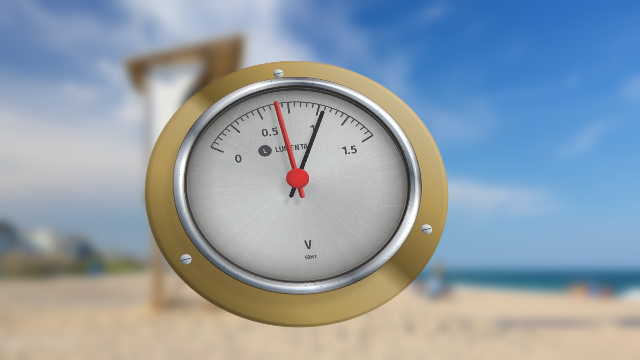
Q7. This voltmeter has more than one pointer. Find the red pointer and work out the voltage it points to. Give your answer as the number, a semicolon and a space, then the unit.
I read 0.65; V
